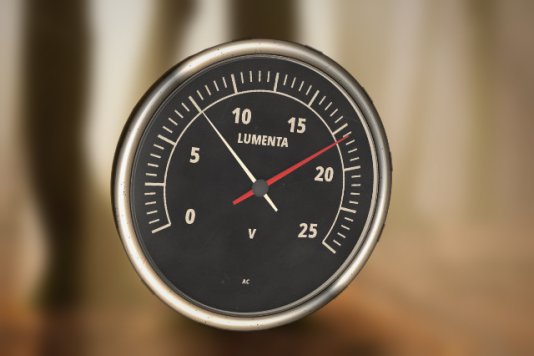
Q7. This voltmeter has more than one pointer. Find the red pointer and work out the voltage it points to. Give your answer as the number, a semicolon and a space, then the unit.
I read 18; V
